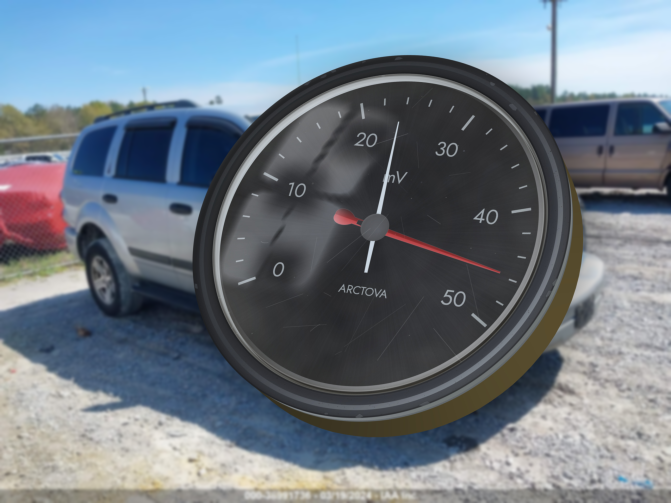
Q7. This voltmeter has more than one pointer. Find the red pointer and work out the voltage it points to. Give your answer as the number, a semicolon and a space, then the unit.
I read 46; mV
